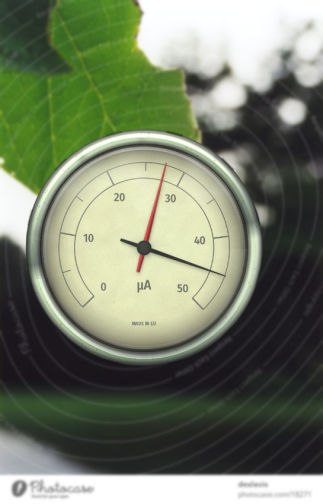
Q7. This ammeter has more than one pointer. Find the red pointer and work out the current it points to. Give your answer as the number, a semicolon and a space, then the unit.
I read 27.5; µA
